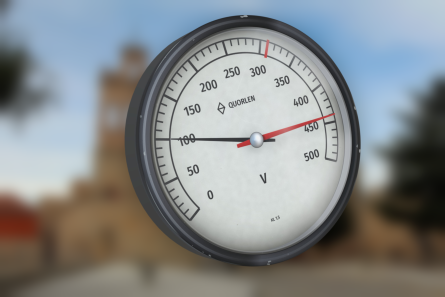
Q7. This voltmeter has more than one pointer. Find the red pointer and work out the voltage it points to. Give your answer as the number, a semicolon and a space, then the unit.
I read 440; V
